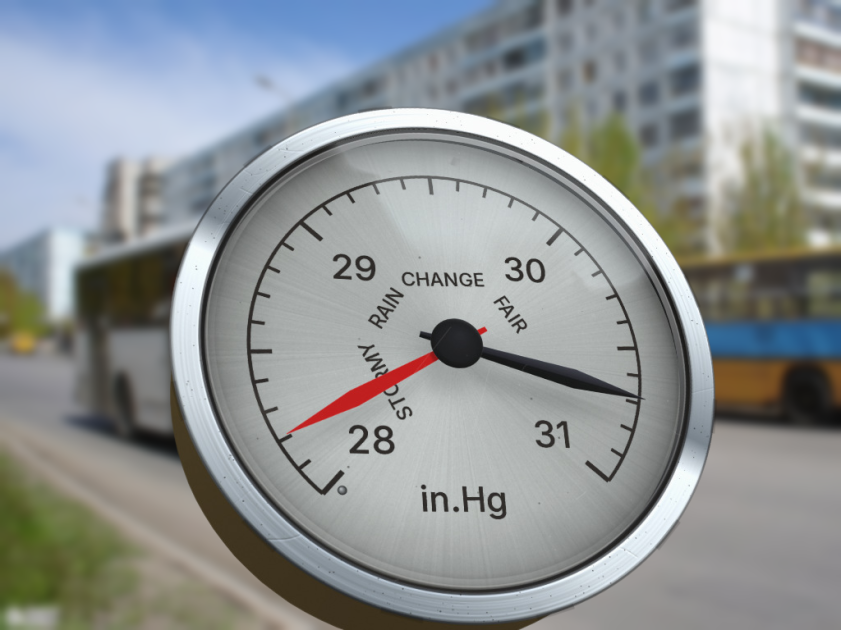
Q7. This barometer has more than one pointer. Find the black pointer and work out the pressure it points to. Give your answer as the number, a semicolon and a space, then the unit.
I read 30.7; inHg
